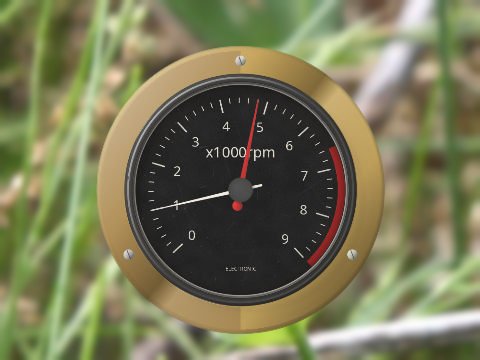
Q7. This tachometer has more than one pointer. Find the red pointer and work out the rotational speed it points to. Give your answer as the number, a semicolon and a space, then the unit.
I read 4800; rpm
